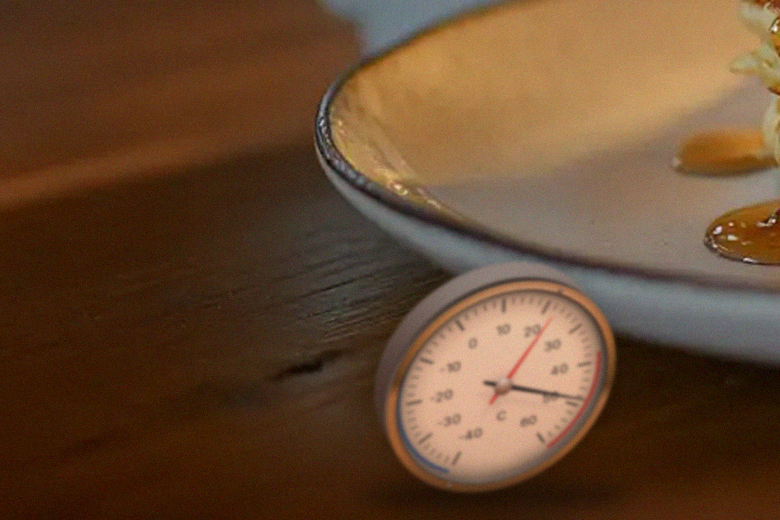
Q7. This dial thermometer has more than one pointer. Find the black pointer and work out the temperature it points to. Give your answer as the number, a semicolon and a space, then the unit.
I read 48; °C
